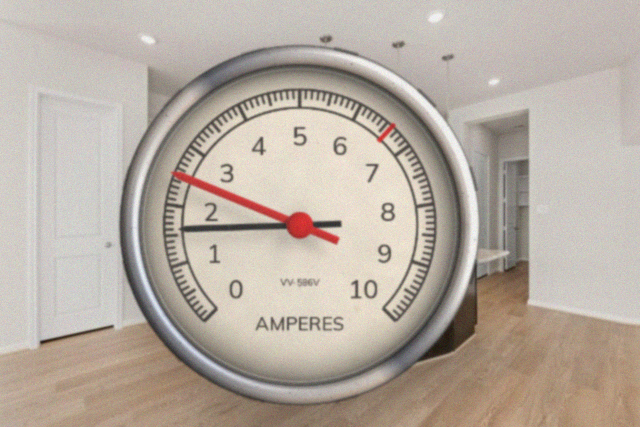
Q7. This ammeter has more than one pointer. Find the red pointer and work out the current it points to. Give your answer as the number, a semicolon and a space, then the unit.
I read 2.5; A
